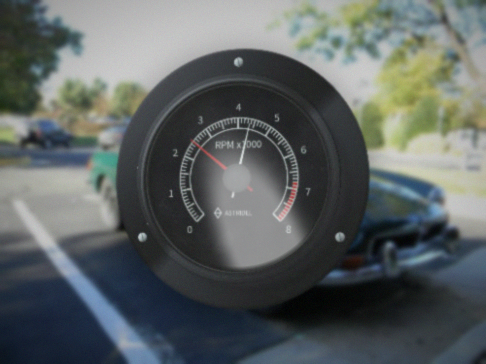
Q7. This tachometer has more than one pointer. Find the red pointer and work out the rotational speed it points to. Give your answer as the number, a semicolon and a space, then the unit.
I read 2500; rpm
